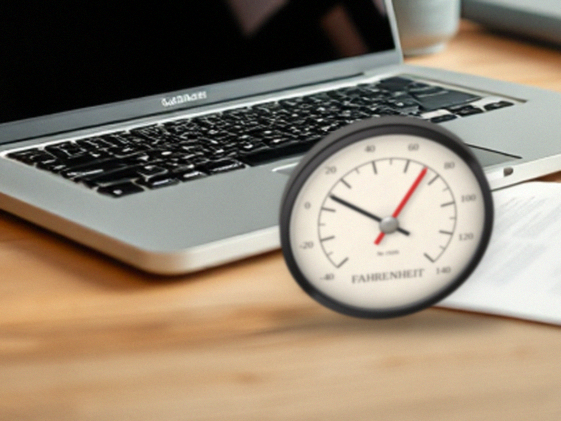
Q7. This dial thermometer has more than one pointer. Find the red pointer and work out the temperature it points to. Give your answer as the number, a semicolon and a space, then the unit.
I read 70; °F
